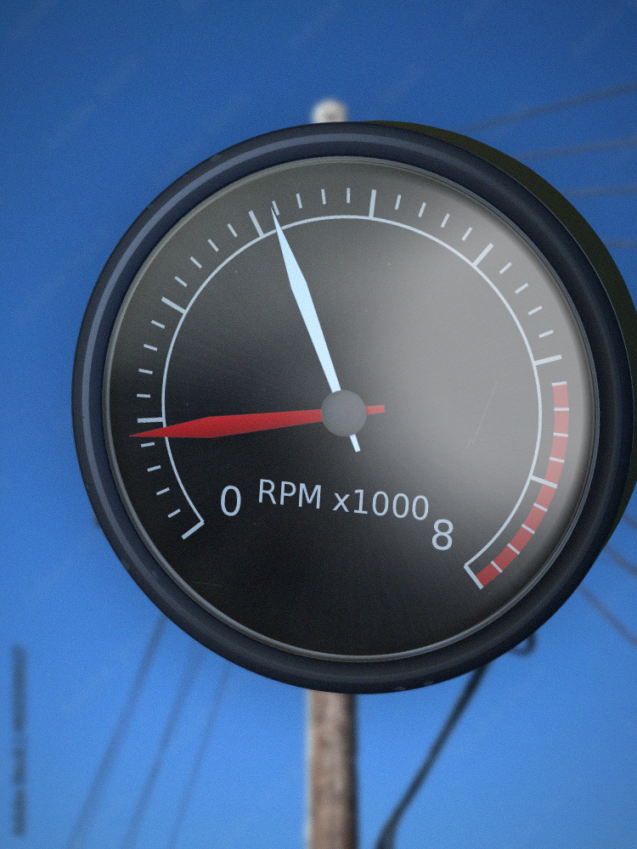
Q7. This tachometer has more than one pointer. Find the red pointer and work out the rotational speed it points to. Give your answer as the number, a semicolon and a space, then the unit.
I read 900; rpm
